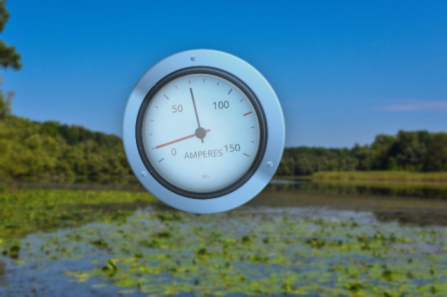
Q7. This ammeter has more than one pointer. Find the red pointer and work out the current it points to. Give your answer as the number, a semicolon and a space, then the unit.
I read 10; A
